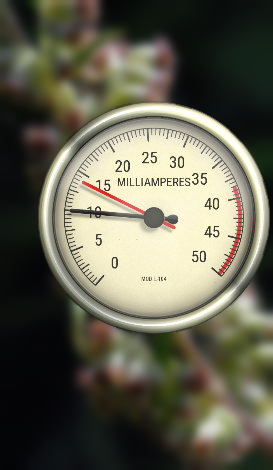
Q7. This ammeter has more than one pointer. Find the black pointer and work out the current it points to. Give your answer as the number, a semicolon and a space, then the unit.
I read 10; mA
